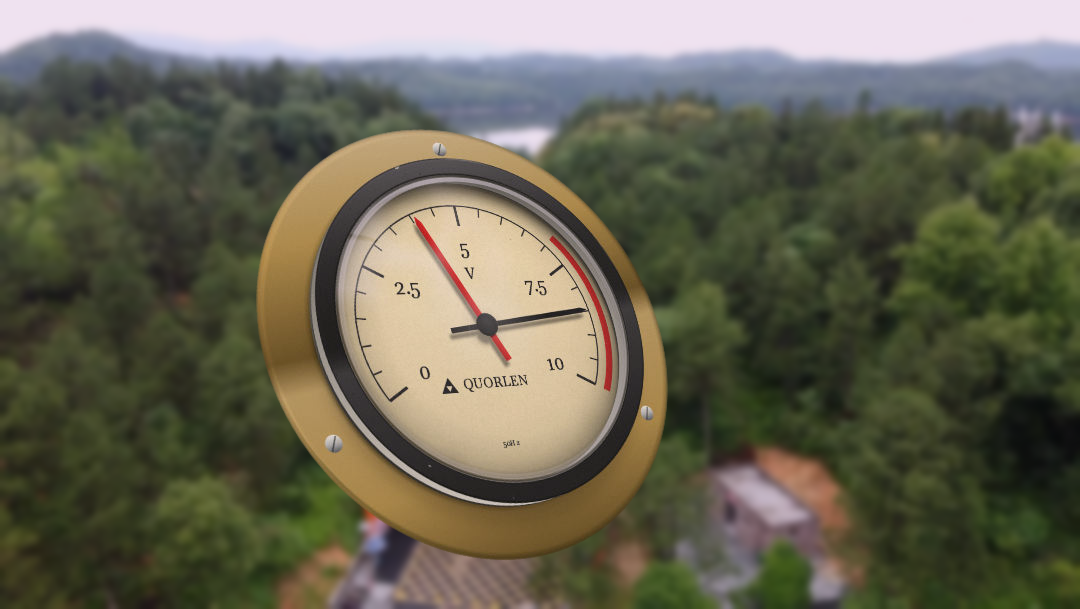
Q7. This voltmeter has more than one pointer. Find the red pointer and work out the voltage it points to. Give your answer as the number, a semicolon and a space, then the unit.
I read 4; V
